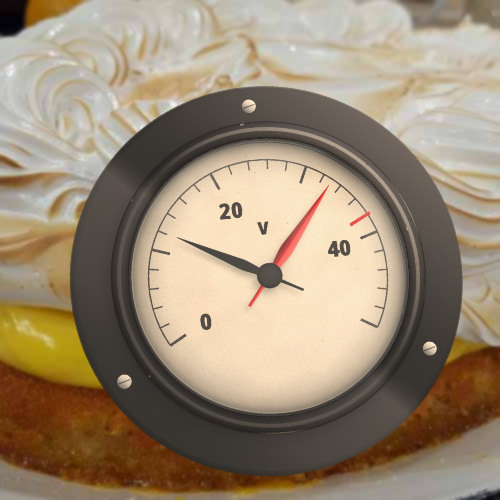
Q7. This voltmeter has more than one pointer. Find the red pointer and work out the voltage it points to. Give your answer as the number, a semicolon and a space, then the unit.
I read 33; V
